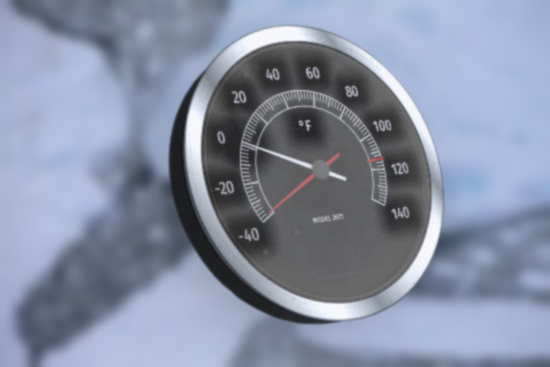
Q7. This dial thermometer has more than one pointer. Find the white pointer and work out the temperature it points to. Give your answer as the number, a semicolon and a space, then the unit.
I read 0; °F
